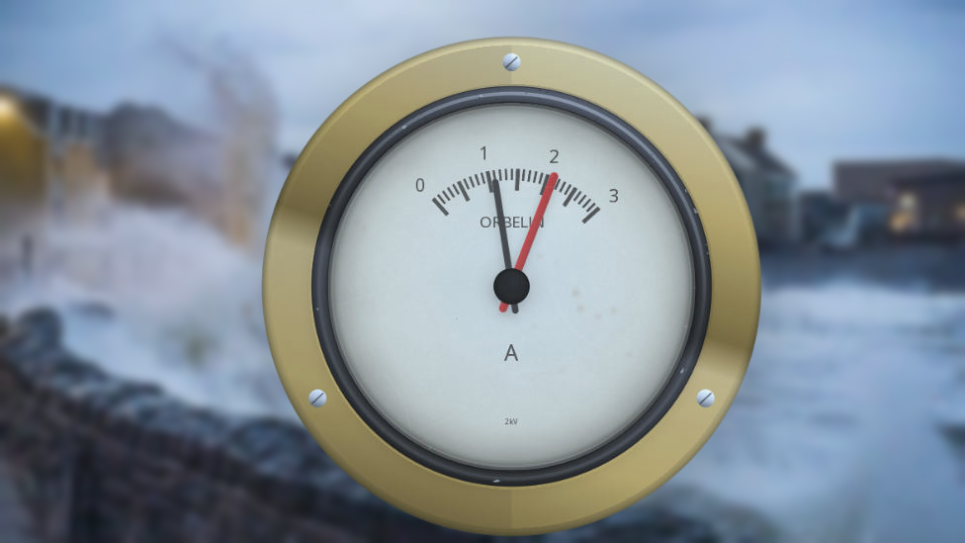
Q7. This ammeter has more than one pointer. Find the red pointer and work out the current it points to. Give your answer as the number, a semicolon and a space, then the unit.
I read 2.1; A
